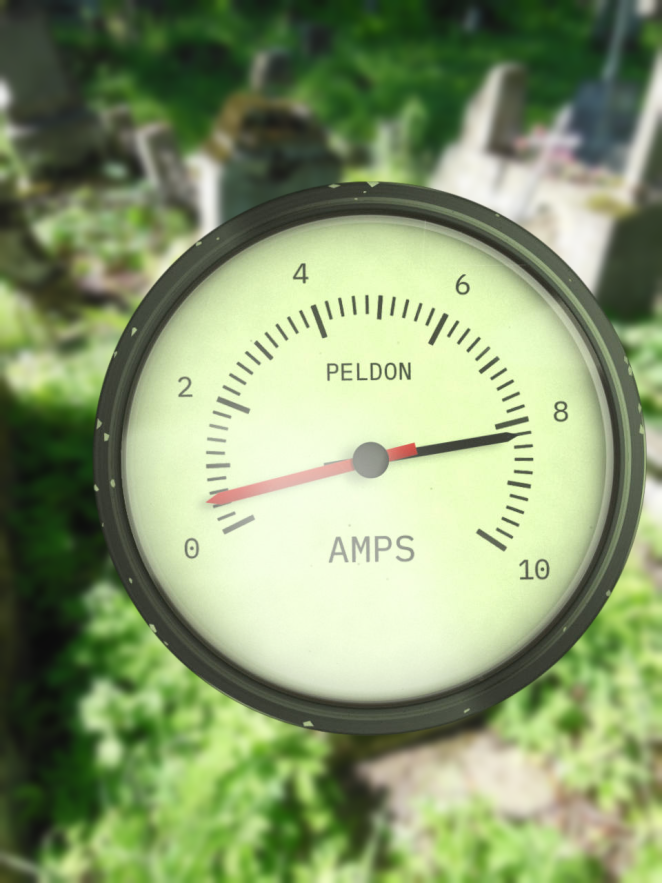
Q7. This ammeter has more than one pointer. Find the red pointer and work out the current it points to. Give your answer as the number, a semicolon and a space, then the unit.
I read 0.5; A
